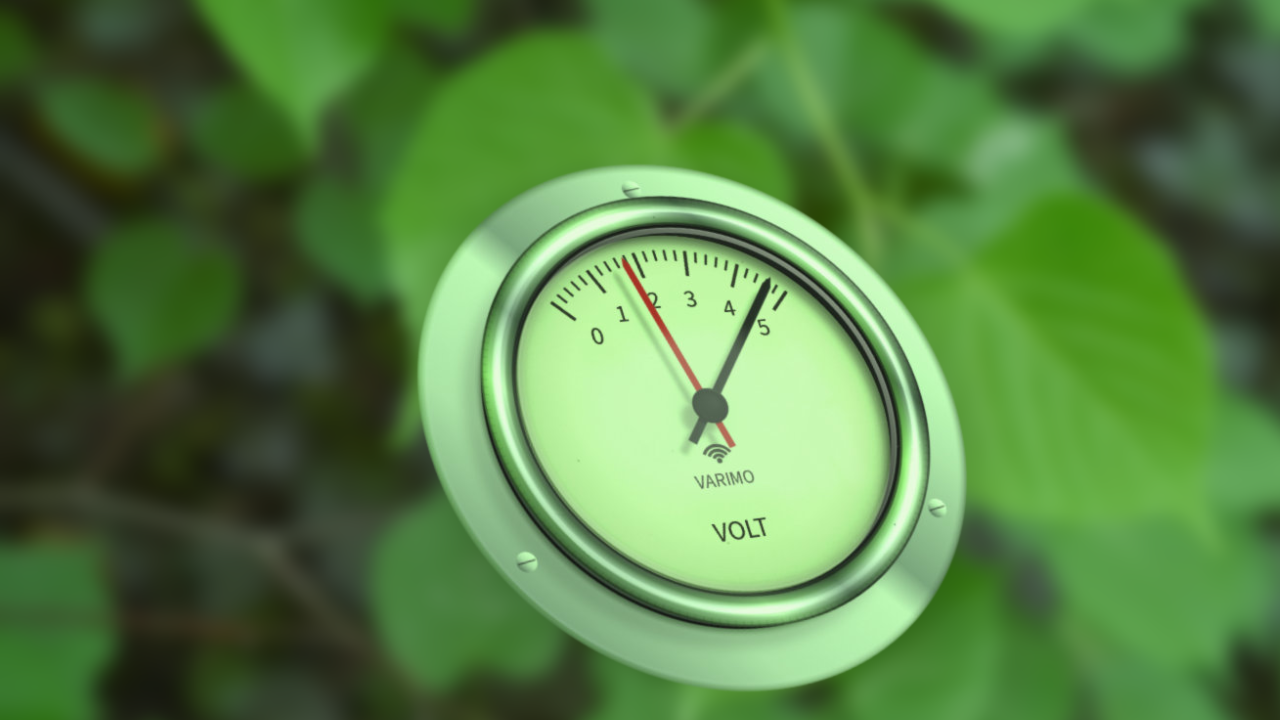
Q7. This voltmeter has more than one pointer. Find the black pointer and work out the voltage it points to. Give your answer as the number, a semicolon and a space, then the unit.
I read 4.6; V
